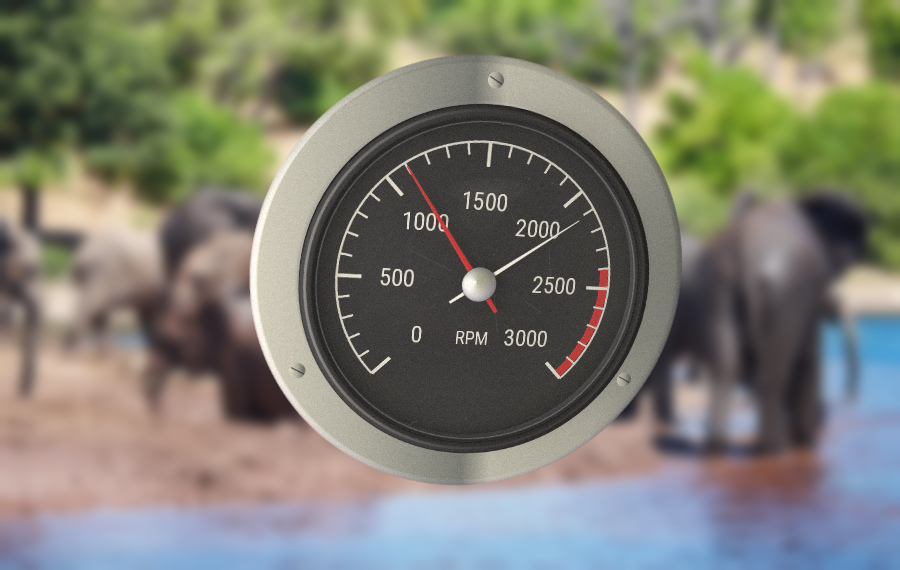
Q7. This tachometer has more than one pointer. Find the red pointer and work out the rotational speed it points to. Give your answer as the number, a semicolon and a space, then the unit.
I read 1100; rpm
